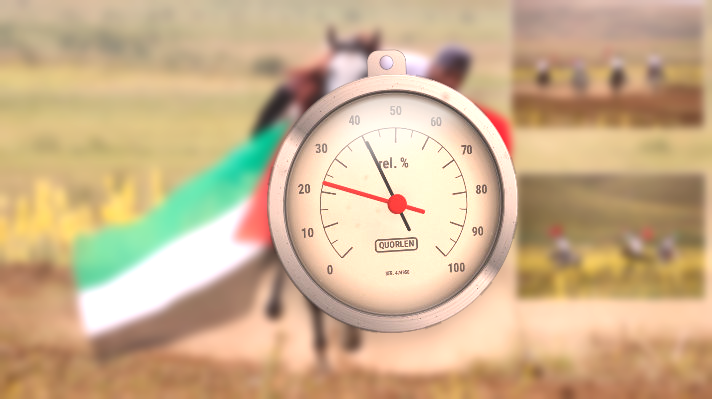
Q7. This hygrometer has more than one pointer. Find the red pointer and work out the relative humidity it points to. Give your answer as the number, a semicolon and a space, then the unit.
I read 22.5; %
